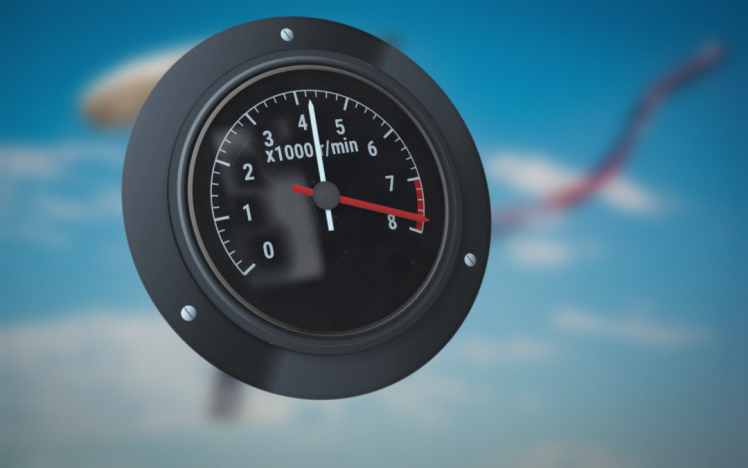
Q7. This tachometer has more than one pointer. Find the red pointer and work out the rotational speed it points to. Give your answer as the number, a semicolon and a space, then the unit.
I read 7800; rpm
